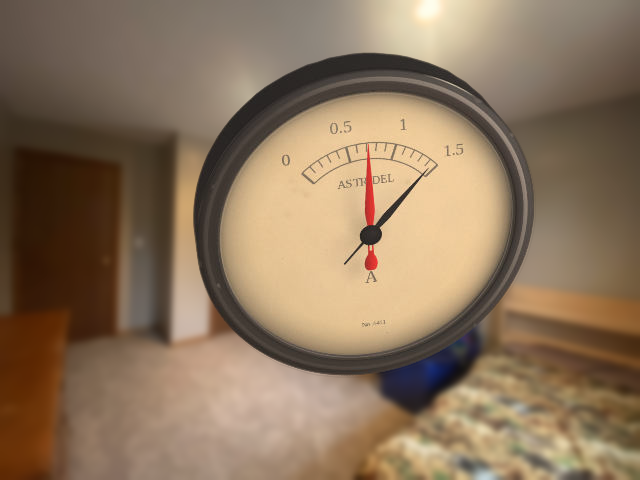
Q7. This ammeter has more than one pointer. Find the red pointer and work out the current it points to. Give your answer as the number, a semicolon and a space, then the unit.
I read 0.7; A
